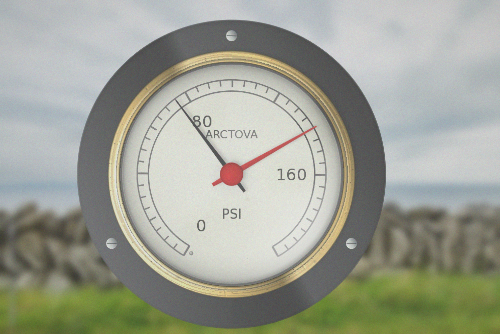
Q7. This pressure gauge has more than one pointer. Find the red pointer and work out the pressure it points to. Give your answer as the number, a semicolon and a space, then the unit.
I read 140; psi
